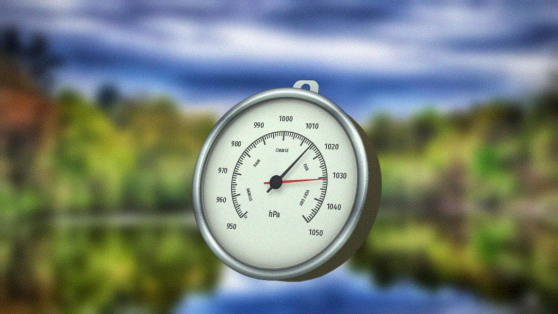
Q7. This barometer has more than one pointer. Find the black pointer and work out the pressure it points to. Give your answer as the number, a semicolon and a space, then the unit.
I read 1015; hPa
